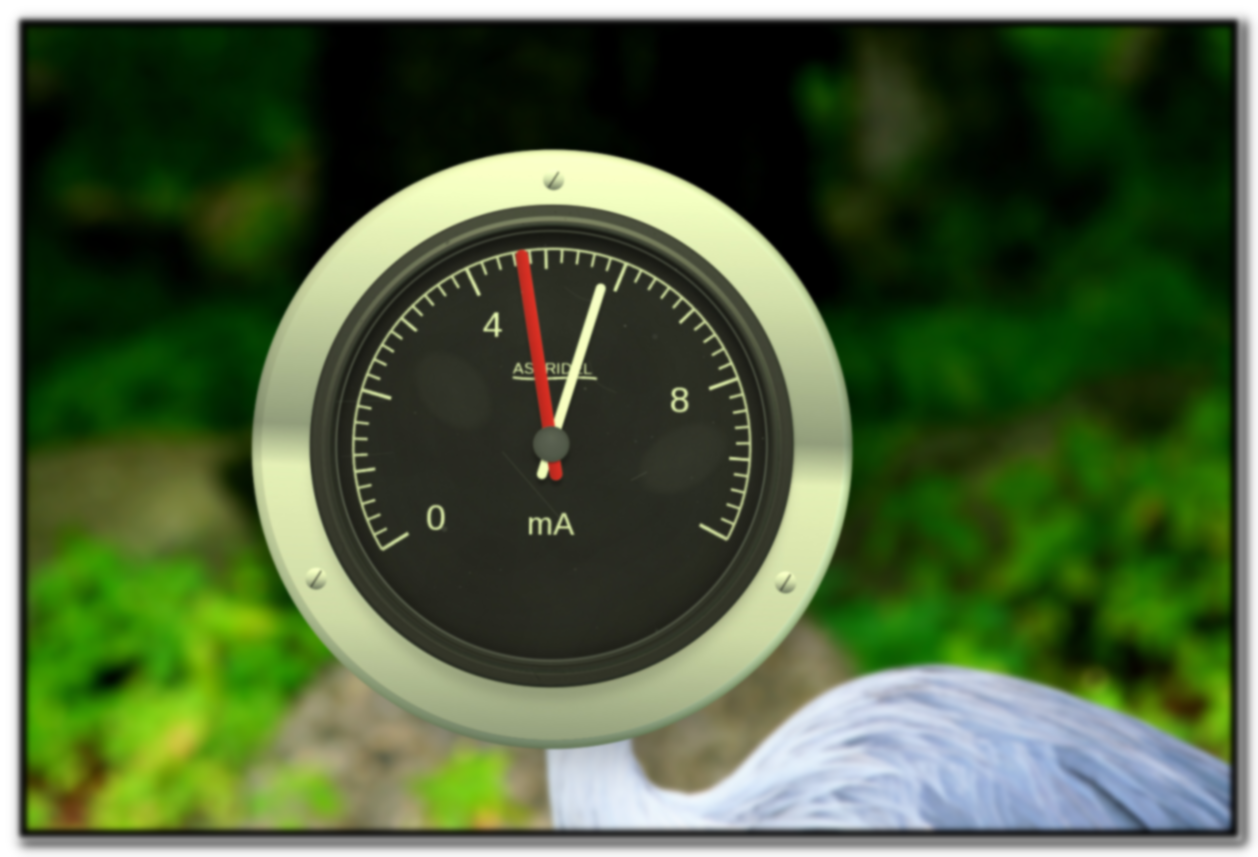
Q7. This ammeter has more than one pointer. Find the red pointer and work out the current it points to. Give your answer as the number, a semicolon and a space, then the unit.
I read 4.7; mA
